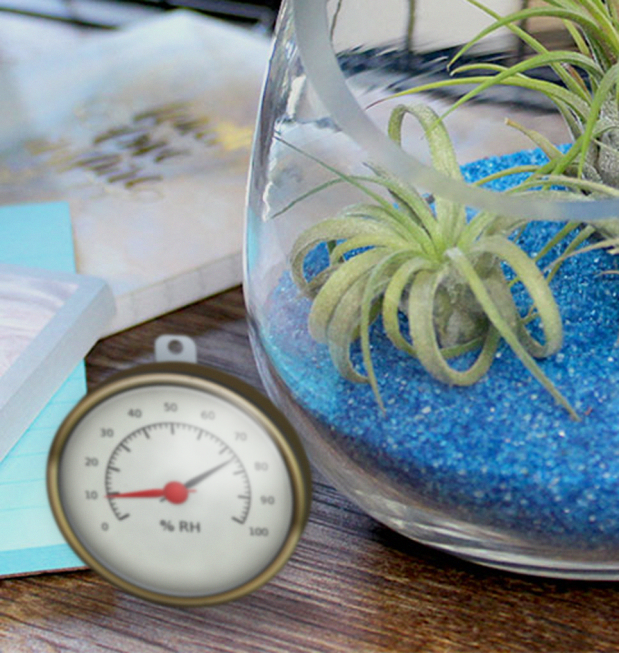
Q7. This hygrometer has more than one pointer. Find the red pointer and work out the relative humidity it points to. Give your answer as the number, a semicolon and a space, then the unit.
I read 10; %
